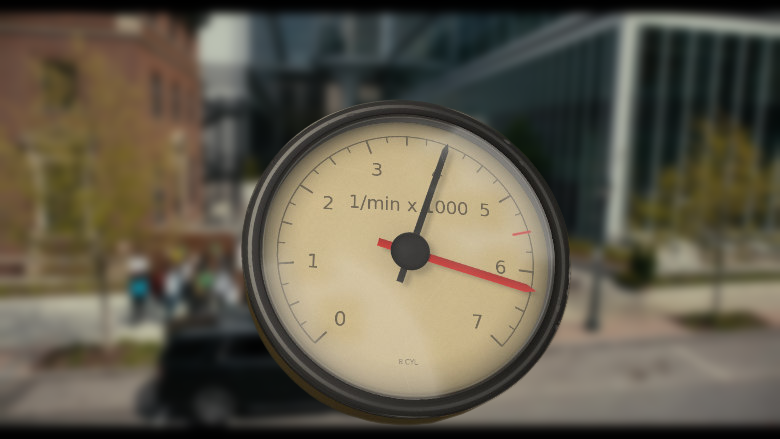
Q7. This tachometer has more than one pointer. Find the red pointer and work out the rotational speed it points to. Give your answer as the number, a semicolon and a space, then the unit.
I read 6250; rpm
